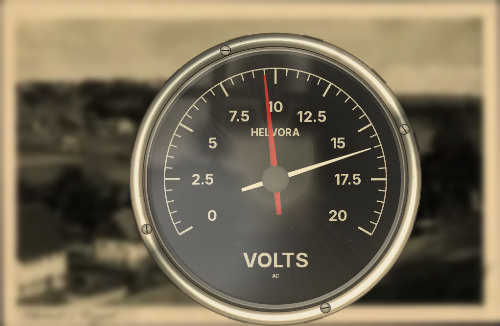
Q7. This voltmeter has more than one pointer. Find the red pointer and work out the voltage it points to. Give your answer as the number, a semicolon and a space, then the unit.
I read 9.5; V
